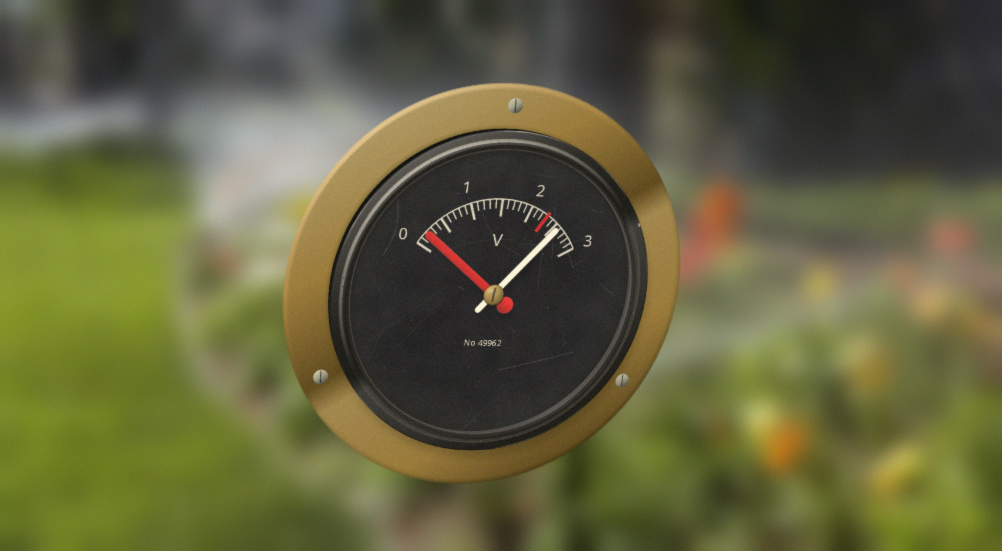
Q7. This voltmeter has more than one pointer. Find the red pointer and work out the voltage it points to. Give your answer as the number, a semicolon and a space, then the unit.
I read 0.2; V
